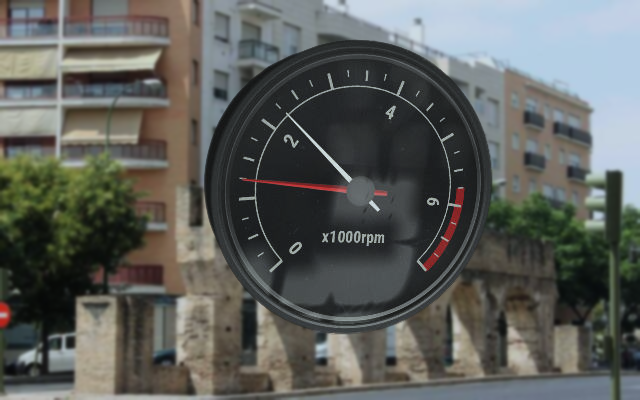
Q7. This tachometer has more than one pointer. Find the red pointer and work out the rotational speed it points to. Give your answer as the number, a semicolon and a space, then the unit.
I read 1250; rpm
